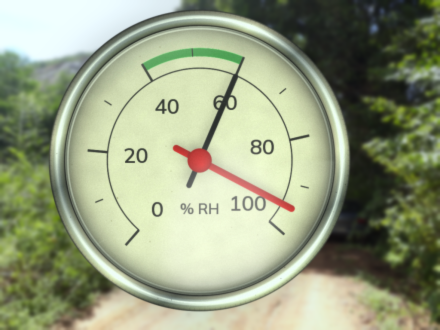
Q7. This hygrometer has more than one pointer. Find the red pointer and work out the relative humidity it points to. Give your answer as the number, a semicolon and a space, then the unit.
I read 95; %
